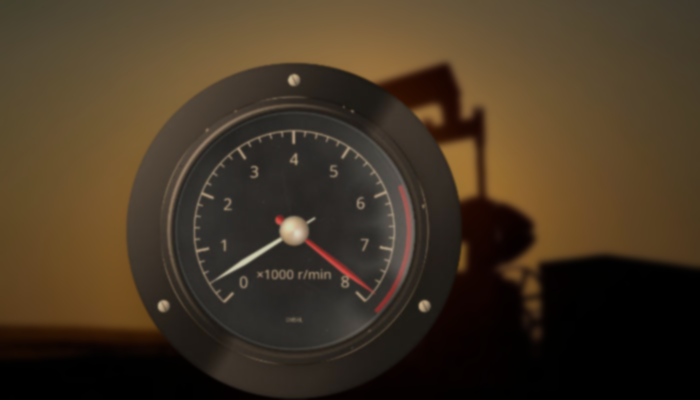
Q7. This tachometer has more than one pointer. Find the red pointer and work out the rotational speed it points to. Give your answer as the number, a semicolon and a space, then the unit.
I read 7800; rpm
